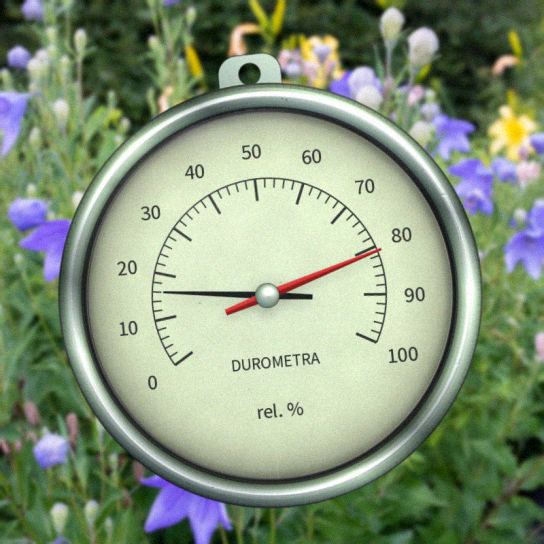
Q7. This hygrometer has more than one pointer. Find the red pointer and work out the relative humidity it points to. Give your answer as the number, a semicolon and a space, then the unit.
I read 81; %
